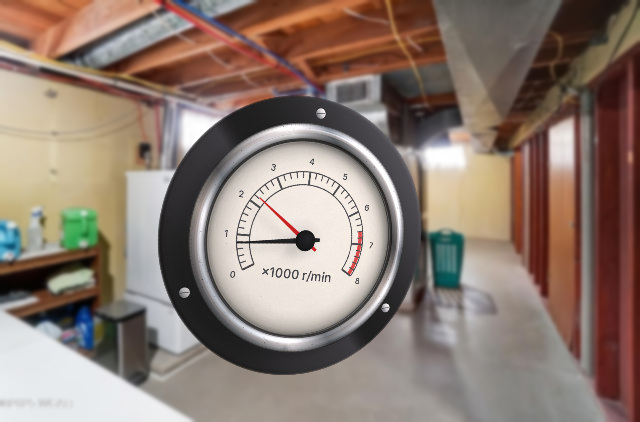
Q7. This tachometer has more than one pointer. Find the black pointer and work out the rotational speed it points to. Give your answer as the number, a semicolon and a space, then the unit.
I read 800; rpm
